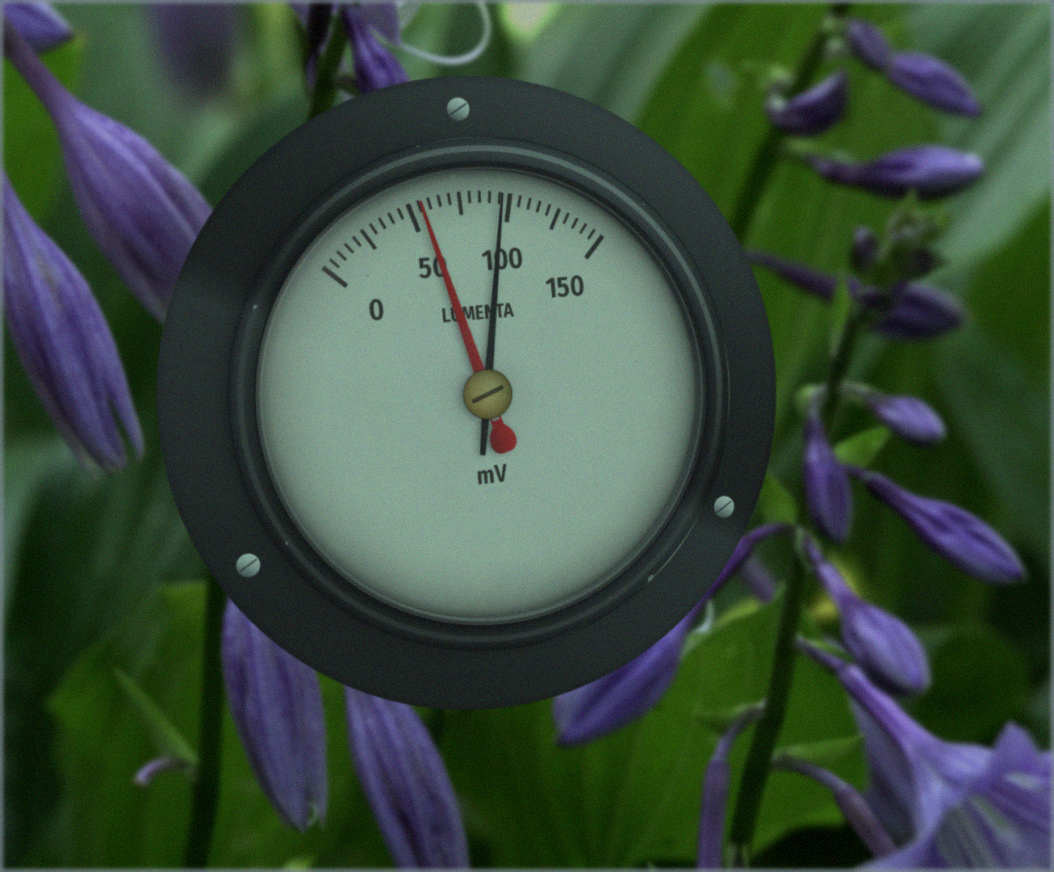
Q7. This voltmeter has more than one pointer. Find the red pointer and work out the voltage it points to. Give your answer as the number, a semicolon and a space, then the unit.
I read 55; mV
